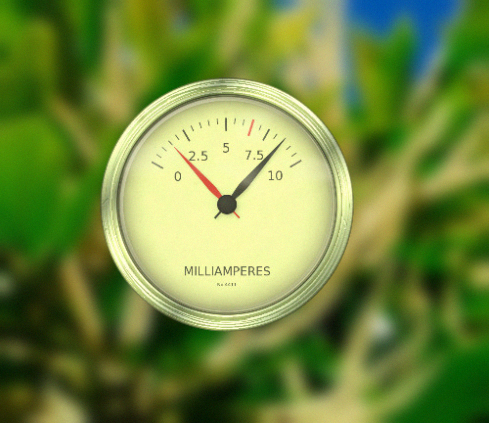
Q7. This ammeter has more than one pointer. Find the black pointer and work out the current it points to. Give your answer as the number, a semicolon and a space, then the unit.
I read 8.5; mA
